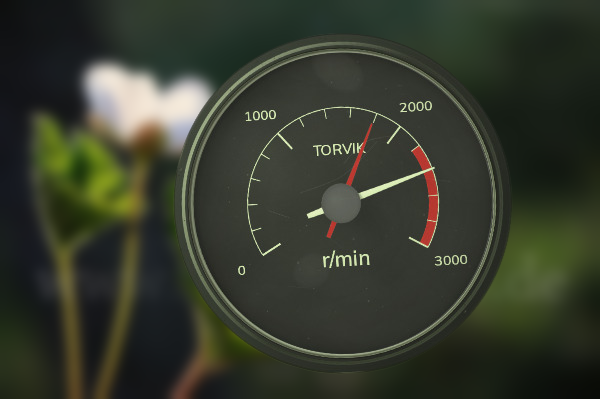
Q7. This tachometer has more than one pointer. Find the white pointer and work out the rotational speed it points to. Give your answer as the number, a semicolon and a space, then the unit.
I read 2400; rpm
